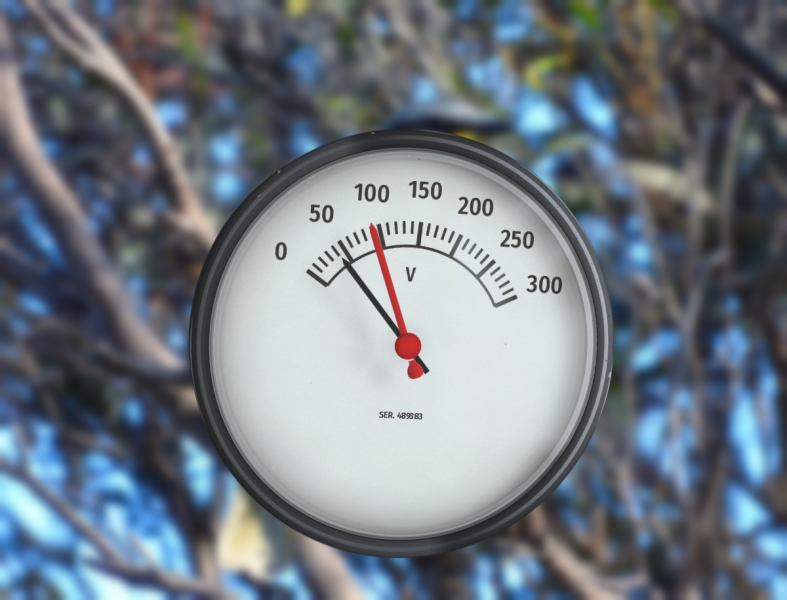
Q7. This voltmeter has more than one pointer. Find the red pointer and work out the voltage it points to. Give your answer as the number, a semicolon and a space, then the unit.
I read 90; V
